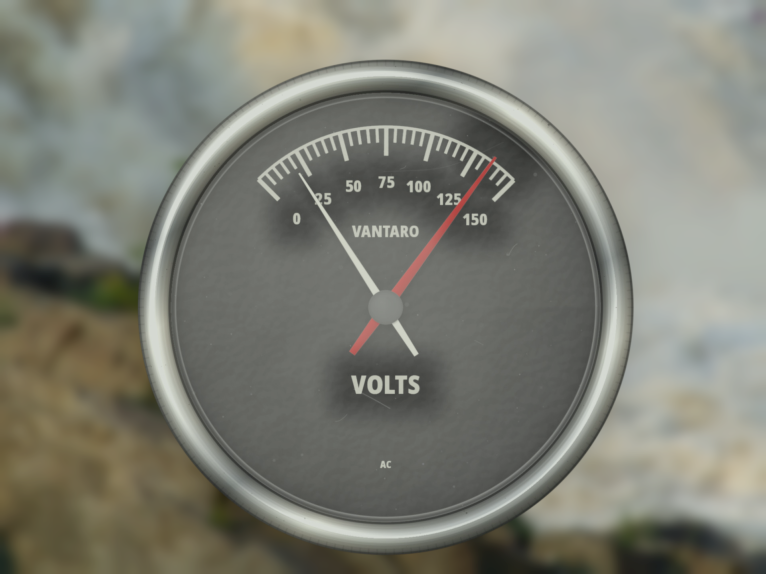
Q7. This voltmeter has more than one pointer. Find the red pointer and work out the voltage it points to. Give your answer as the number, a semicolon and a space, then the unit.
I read 135; V
